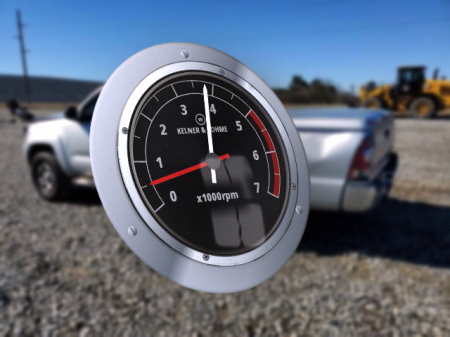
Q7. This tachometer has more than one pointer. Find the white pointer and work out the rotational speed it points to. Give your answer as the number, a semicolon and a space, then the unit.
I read 3750; rpm
